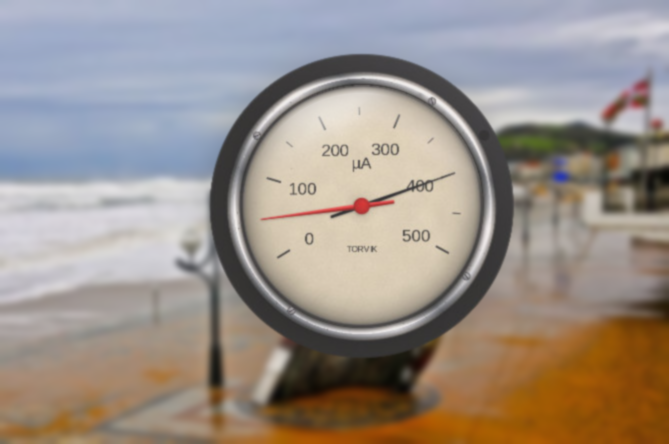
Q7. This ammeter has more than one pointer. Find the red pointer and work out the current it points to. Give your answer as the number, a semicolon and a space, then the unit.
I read 50; µA
